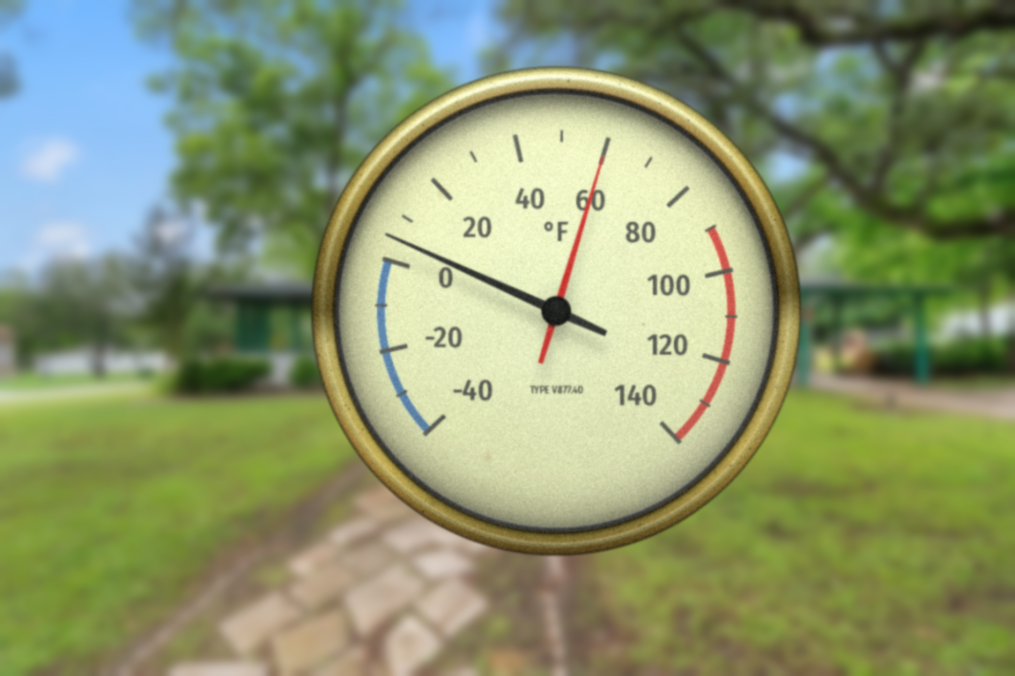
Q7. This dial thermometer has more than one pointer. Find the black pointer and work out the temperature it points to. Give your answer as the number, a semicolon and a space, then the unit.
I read 5; °F
